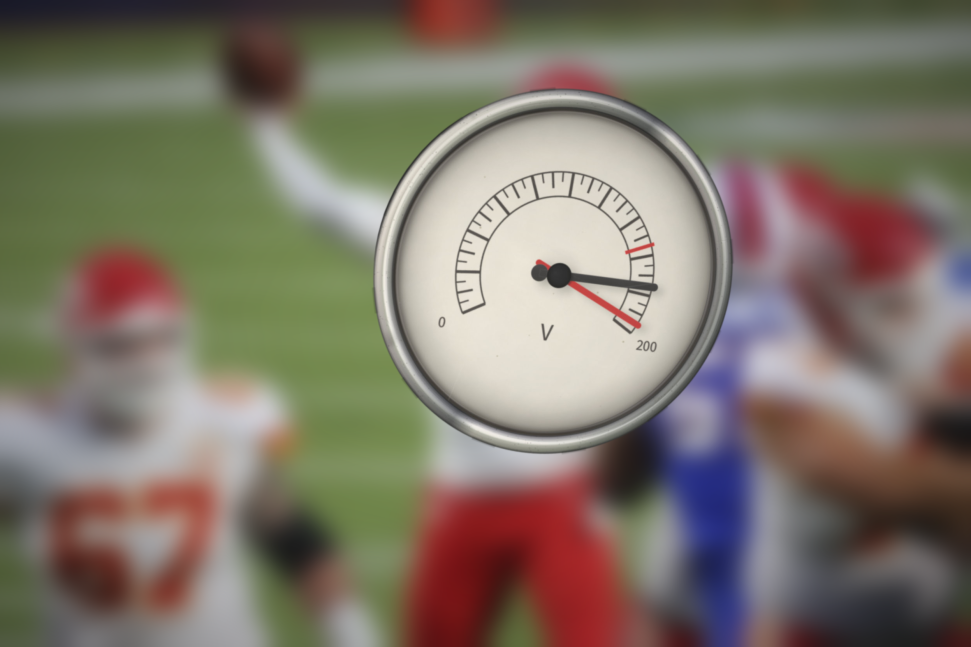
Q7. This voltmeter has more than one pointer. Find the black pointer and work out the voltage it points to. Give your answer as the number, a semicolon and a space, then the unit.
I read 175; V
